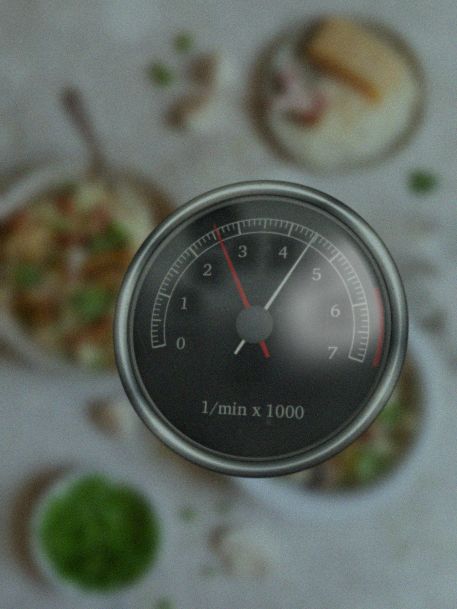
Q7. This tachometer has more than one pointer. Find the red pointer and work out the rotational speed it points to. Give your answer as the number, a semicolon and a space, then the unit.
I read 2600; rpm
